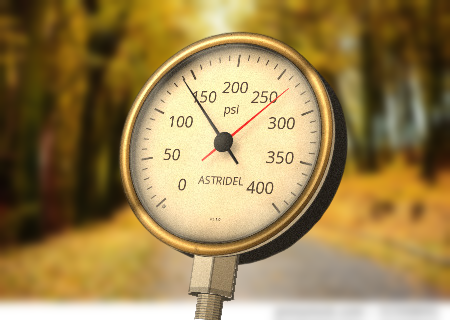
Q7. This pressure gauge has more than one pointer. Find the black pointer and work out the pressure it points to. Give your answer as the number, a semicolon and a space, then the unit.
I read 140; psi
